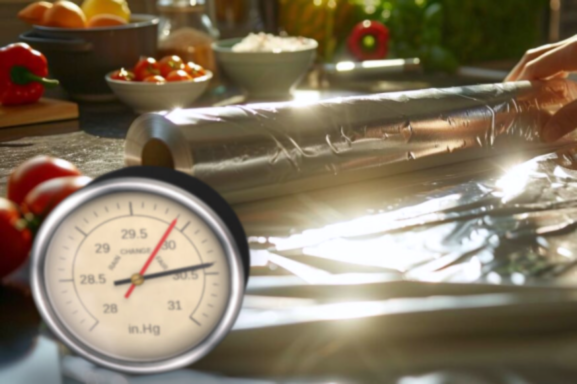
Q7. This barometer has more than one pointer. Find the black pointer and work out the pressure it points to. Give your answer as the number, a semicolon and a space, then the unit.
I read 30.4; inHg
